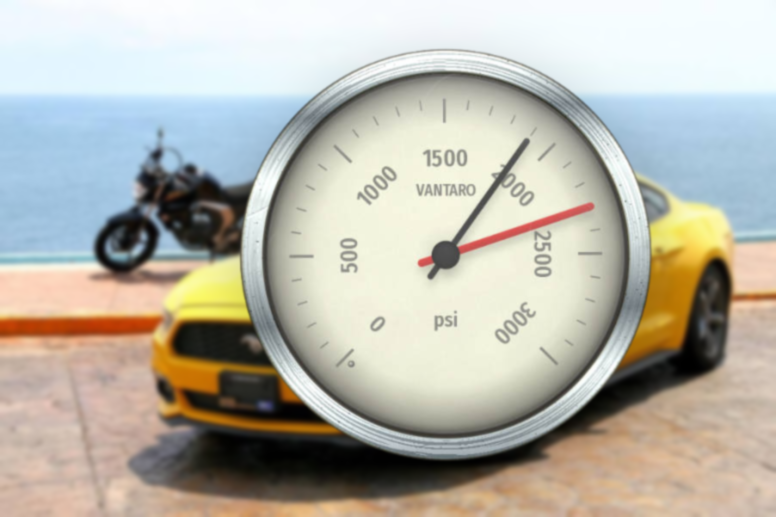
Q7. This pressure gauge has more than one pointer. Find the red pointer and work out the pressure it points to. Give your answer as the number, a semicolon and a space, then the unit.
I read 2300; psi
